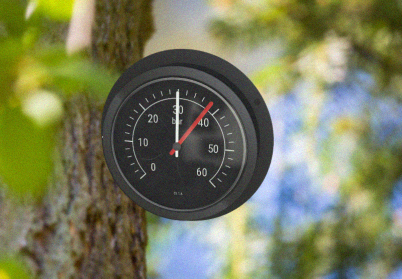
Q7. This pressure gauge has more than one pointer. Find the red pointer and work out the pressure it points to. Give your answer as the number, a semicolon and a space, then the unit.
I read 38; bar
